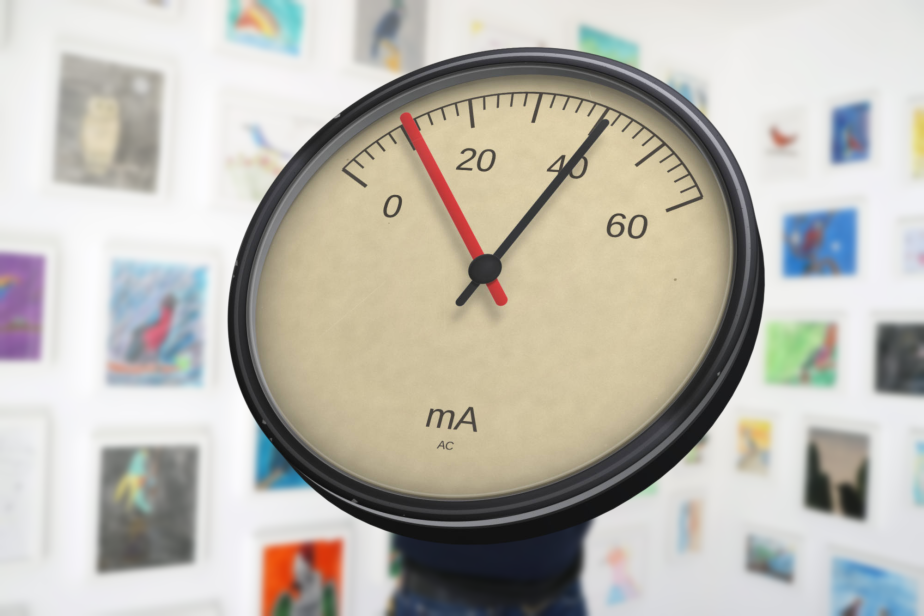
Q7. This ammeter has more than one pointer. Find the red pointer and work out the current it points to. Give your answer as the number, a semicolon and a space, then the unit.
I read 11; mA
